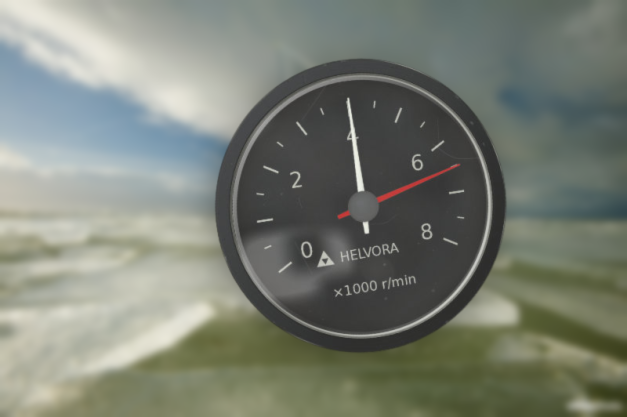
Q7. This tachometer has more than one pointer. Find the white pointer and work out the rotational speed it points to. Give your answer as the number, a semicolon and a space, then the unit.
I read 4000; rpm
